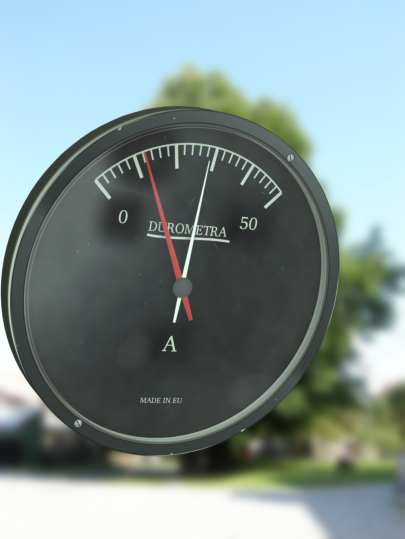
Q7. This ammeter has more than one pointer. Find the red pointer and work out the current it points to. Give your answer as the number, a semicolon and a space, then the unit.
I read 12; A
